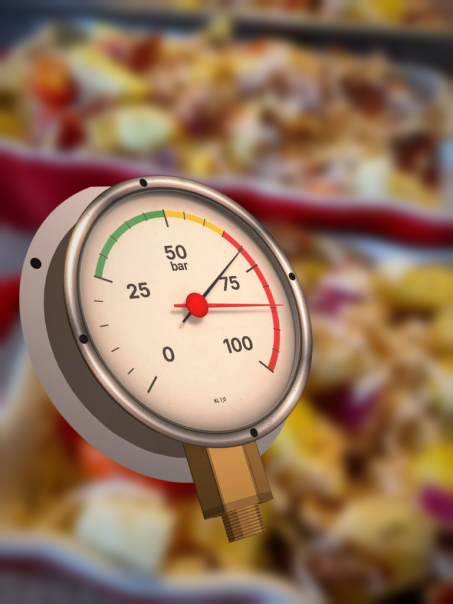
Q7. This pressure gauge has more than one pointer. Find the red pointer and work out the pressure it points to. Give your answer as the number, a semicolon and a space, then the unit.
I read 85; bar
